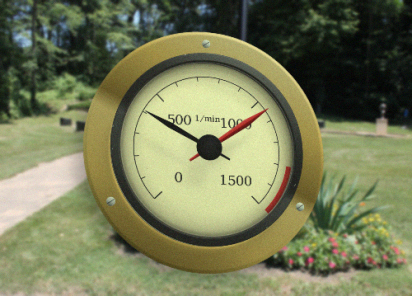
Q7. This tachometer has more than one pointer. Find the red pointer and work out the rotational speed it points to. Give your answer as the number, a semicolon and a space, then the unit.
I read 1050; rpm
